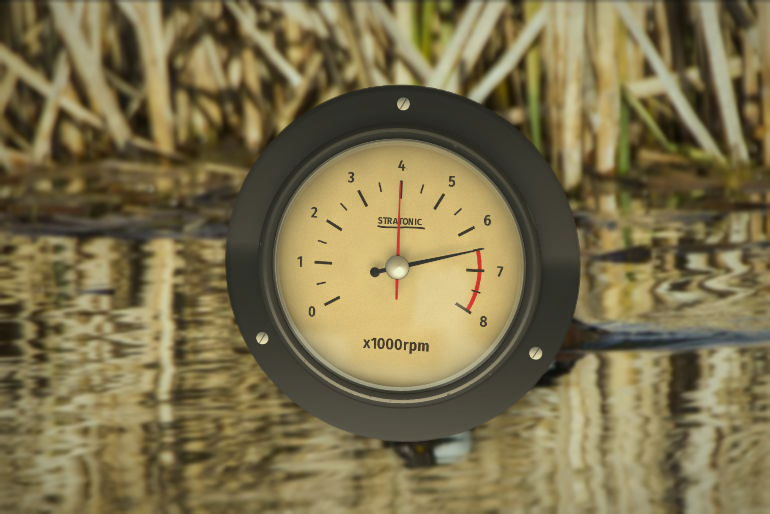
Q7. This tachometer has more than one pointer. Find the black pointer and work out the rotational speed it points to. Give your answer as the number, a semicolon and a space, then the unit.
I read 6500; rpm
